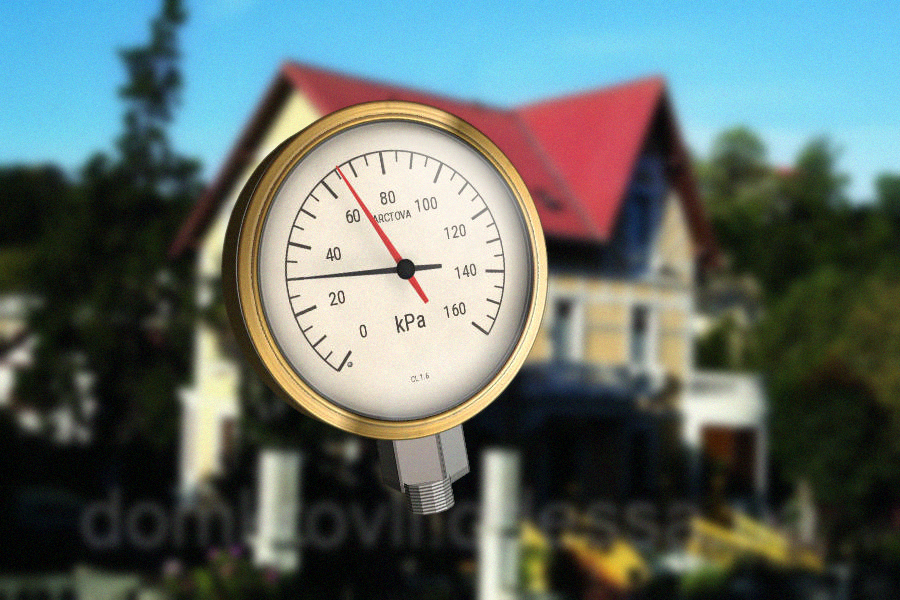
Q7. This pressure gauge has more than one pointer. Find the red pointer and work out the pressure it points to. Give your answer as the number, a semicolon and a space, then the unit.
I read 65; kPa
